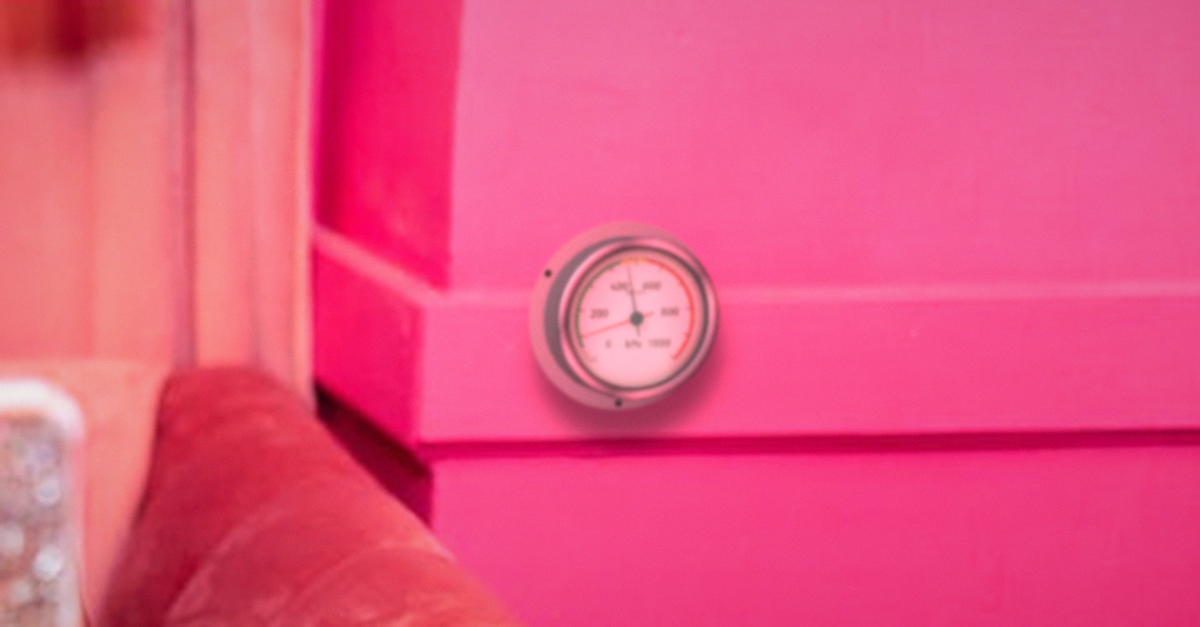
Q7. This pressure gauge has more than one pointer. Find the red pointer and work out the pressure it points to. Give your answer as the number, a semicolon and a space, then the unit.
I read 100; kPa
